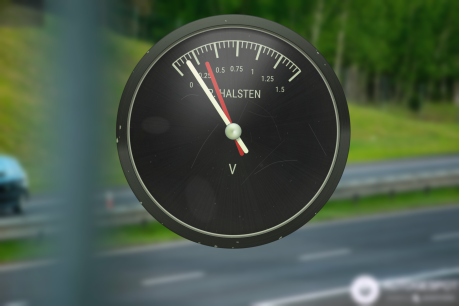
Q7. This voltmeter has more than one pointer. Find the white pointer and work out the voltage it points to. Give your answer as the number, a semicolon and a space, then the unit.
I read 0.15; V
